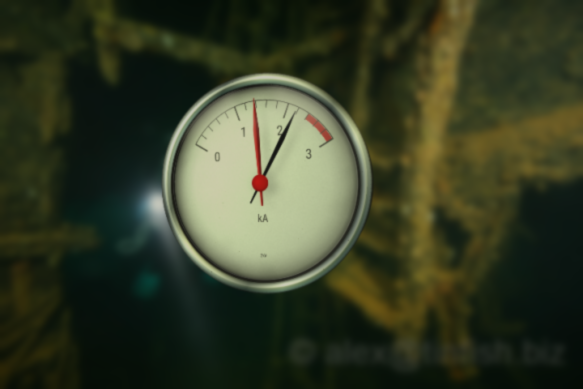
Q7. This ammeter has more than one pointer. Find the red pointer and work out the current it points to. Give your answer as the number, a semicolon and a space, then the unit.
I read 1.4; kA
